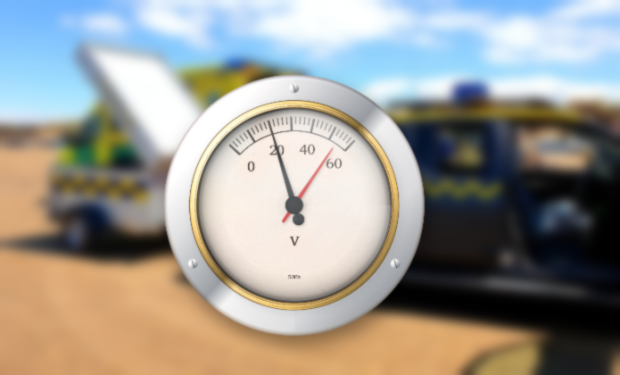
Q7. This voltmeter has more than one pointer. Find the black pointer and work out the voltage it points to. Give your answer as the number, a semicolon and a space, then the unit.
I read 20; V
